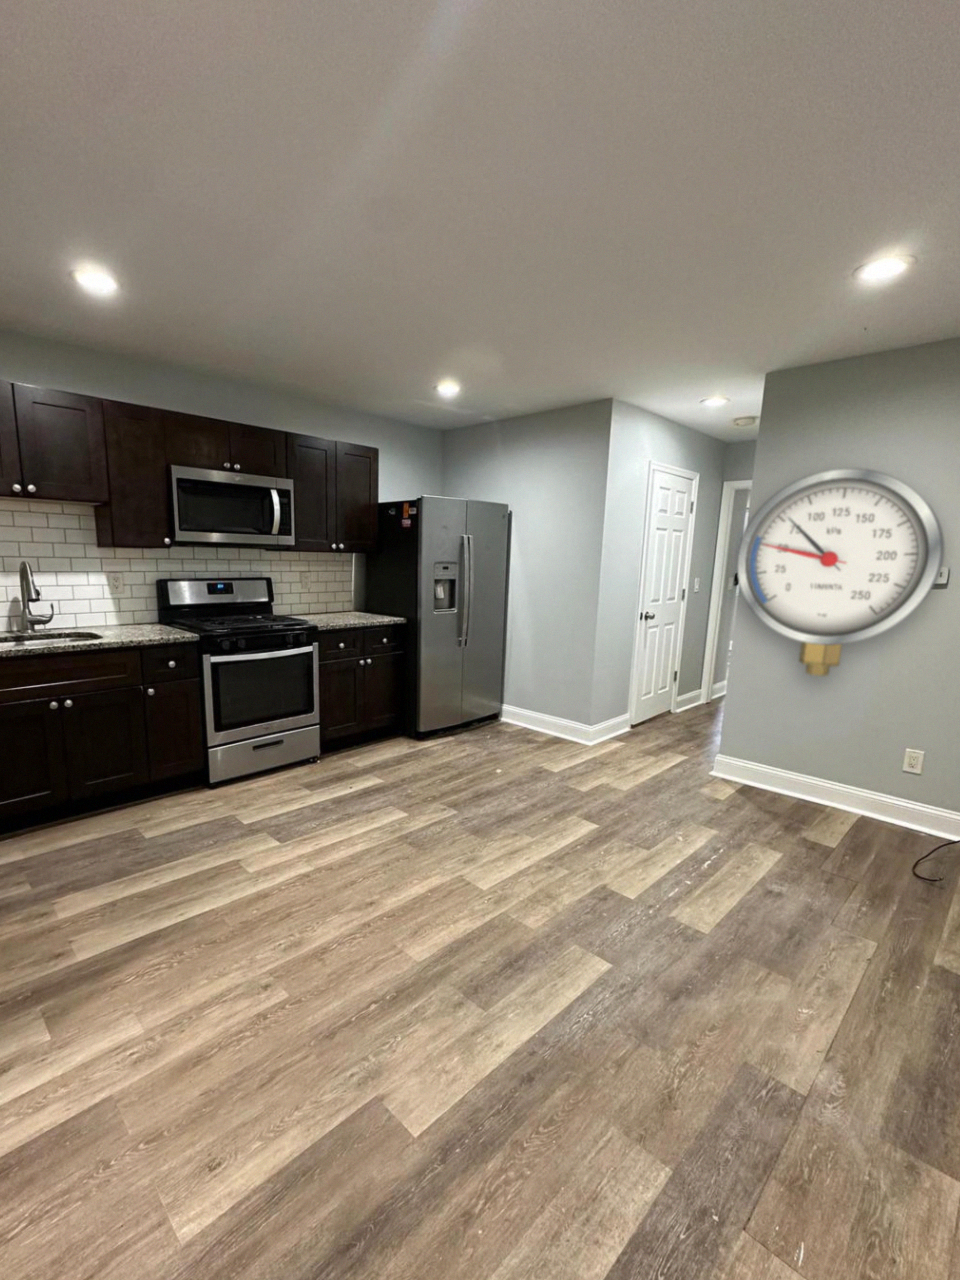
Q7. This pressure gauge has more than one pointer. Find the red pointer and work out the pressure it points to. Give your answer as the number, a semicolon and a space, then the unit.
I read 50; kPa
